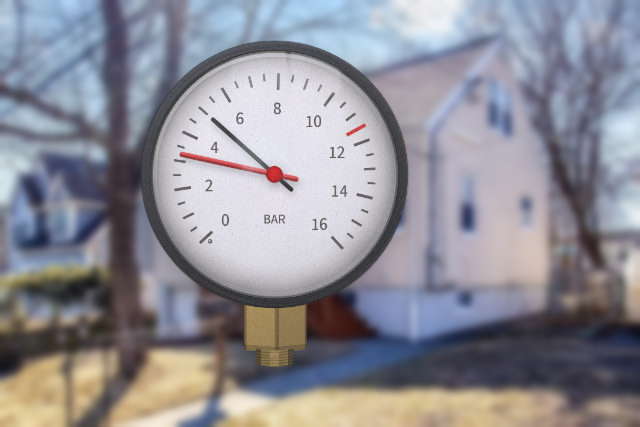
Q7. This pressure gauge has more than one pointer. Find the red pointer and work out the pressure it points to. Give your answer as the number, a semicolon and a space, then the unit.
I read 3.25; bar
